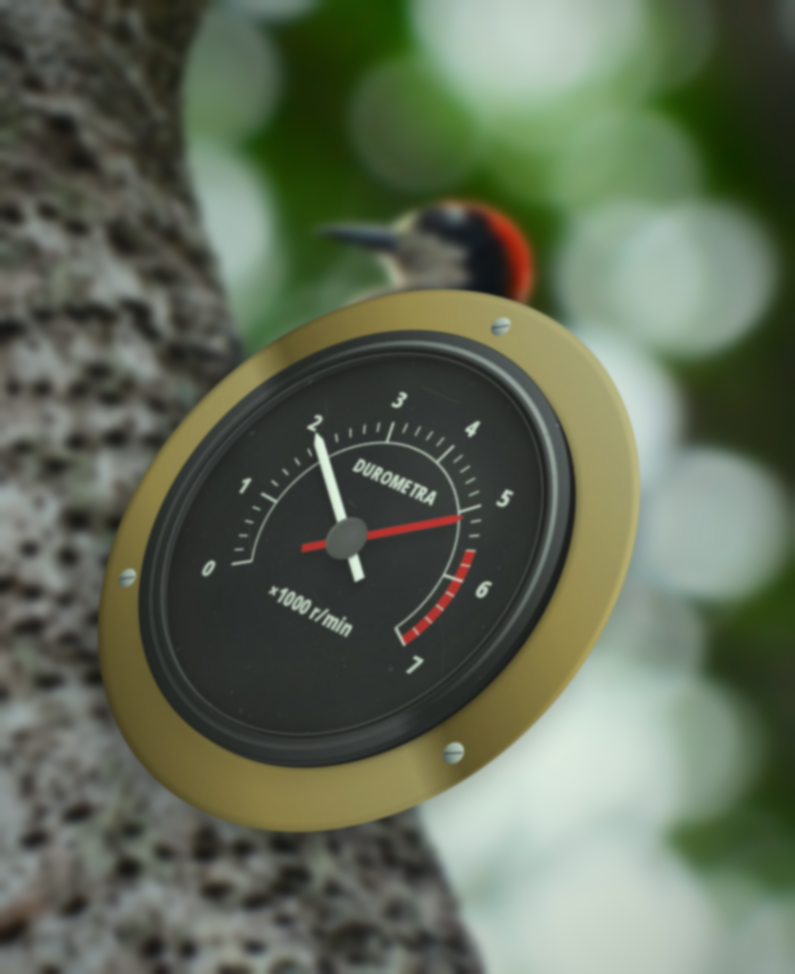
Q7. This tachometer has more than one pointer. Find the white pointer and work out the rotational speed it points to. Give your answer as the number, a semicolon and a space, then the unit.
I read 2000; rpm
